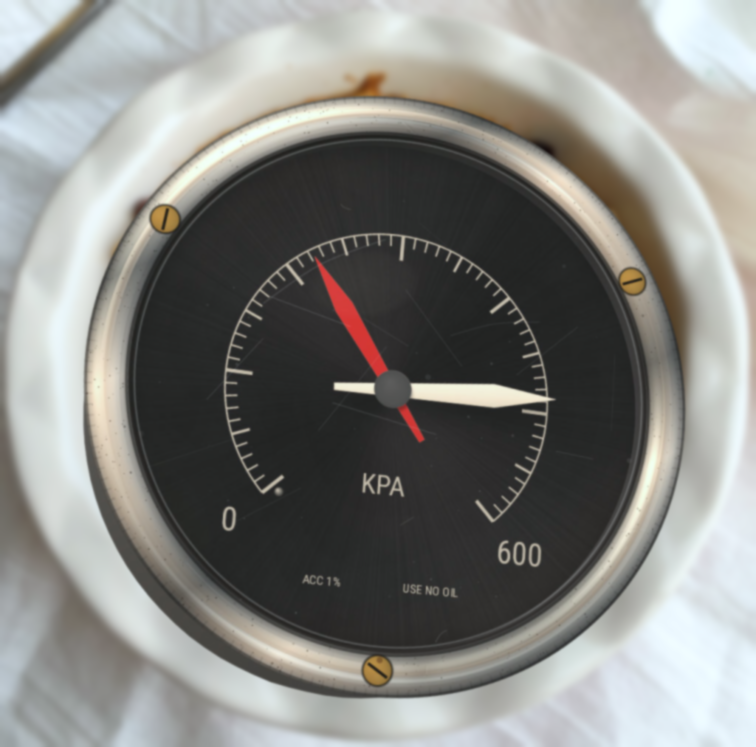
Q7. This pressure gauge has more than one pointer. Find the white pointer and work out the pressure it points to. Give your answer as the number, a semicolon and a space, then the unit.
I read 490; kPa
